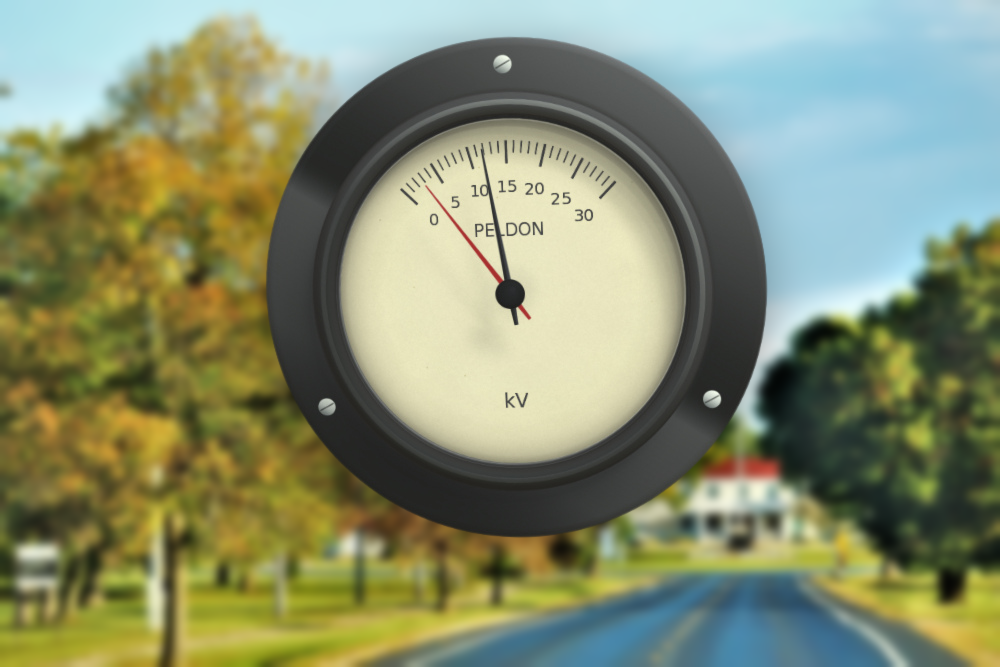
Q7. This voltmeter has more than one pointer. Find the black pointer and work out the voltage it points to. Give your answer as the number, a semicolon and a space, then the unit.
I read 12; kV
